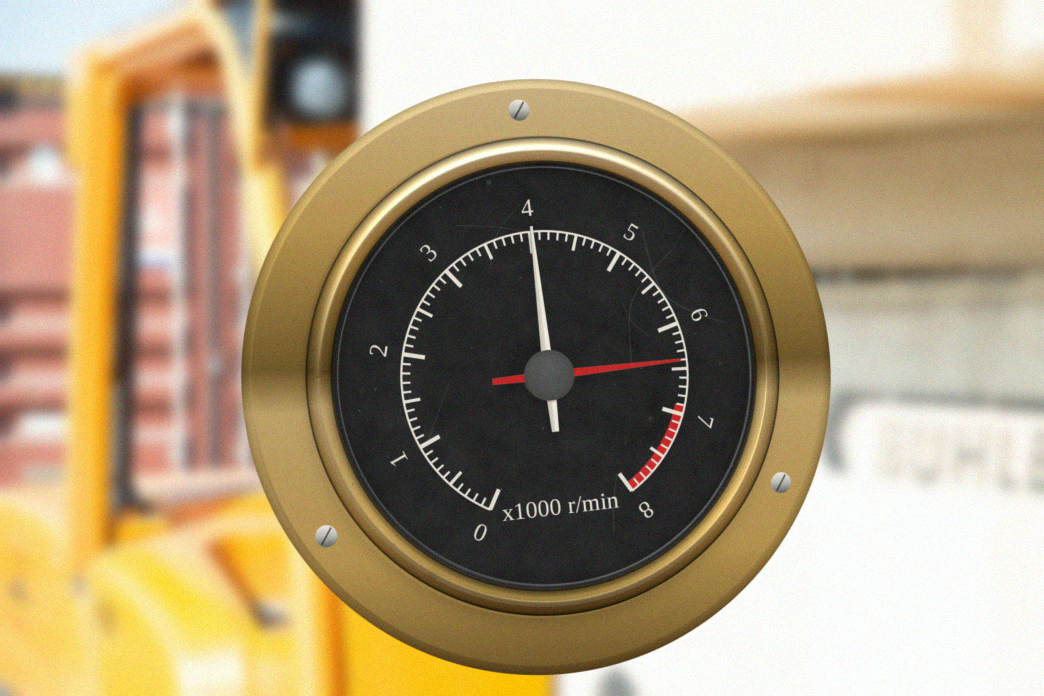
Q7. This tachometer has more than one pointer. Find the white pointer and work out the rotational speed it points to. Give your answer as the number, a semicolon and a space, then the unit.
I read 4000; rpm
